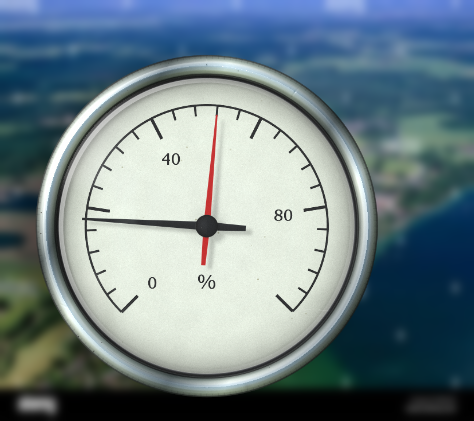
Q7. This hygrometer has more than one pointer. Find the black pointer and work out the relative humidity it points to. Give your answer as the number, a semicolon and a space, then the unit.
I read 18; %
